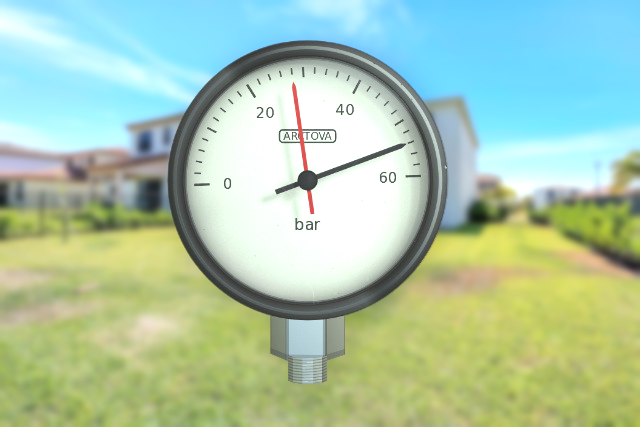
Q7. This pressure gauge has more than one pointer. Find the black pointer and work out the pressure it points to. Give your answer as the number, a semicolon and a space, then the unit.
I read 54; bar
